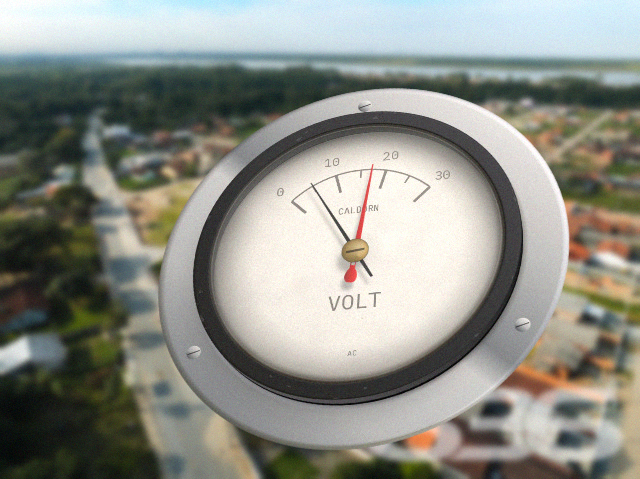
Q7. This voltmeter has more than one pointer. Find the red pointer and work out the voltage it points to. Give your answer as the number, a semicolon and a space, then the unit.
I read 17.5; V
